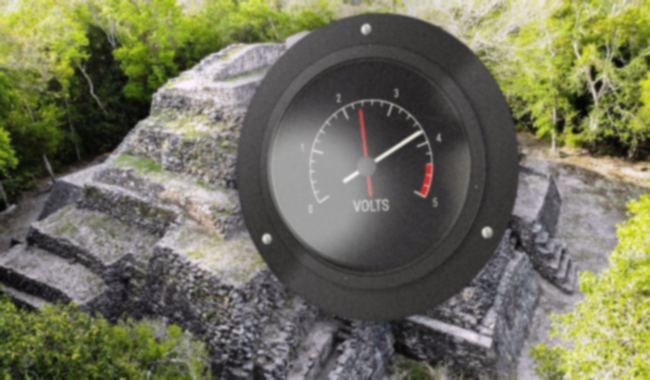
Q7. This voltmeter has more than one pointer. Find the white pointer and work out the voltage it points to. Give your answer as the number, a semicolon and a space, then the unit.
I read 3.8; V
